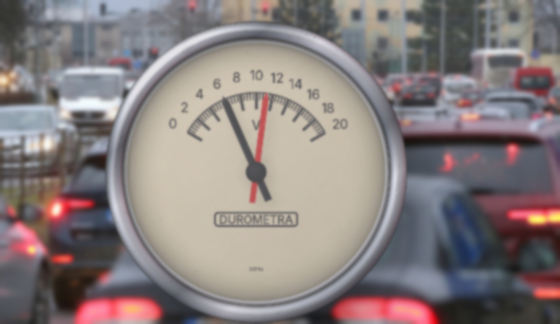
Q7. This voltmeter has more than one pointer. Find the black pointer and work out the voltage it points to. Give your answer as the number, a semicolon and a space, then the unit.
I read 6; V
